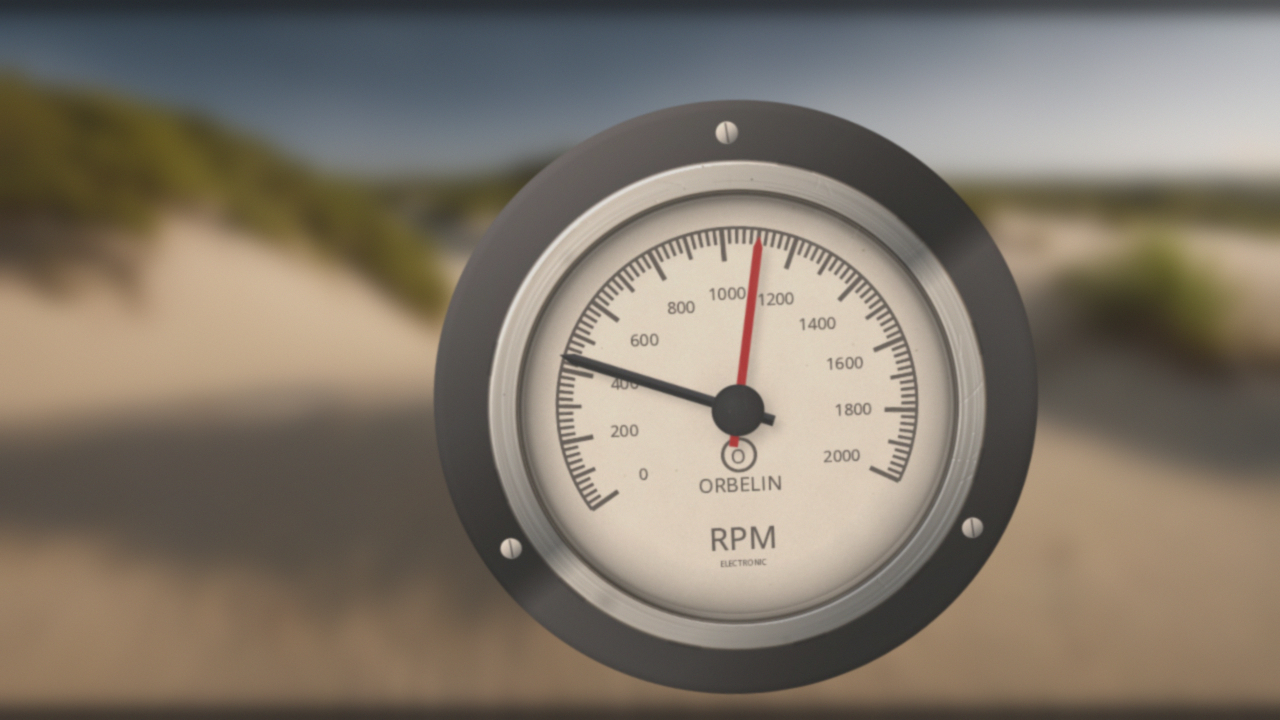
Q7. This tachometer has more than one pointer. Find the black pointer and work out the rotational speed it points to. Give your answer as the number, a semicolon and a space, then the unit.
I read 440; rpm
